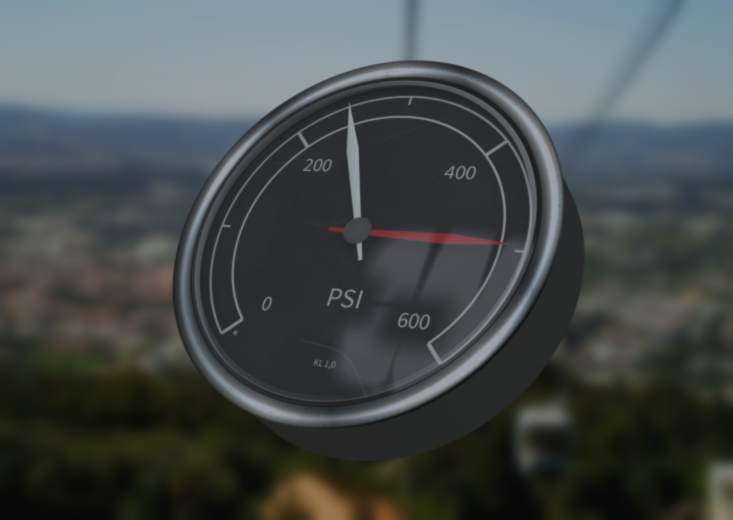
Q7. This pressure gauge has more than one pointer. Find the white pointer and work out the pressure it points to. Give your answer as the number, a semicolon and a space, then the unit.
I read 250; psi
